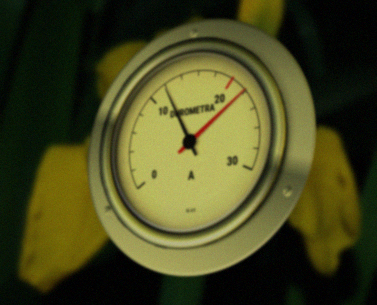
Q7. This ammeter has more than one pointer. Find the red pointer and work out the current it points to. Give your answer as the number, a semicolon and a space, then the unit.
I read 22; A
